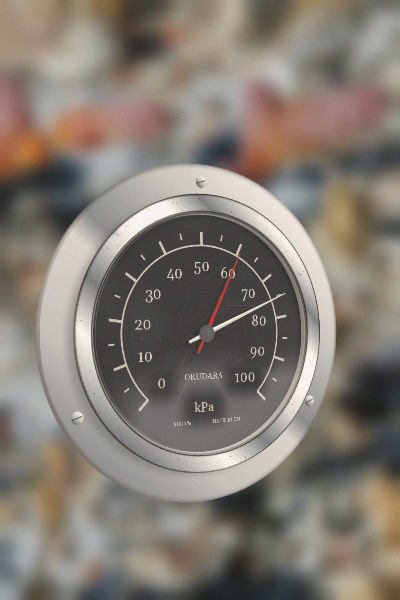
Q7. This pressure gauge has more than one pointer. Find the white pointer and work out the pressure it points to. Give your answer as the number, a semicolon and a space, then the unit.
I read 75; kPa
